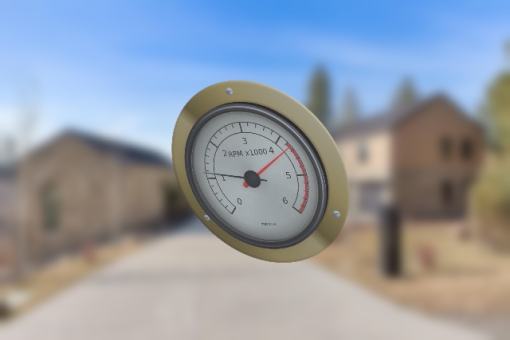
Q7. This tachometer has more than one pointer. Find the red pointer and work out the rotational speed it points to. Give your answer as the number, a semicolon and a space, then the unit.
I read 4300; rpm
